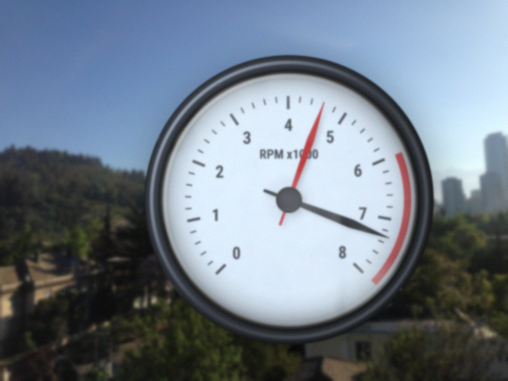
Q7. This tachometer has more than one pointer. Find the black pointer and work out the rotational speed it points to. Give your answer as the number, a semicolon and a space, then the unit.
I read 7300; rpm
